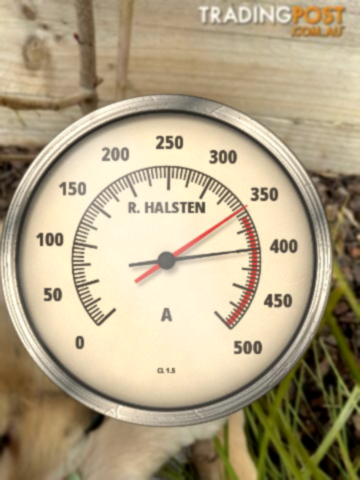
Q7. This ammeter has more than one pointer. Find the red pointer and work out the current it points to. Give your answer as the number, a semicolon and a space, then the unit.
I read 350; A
